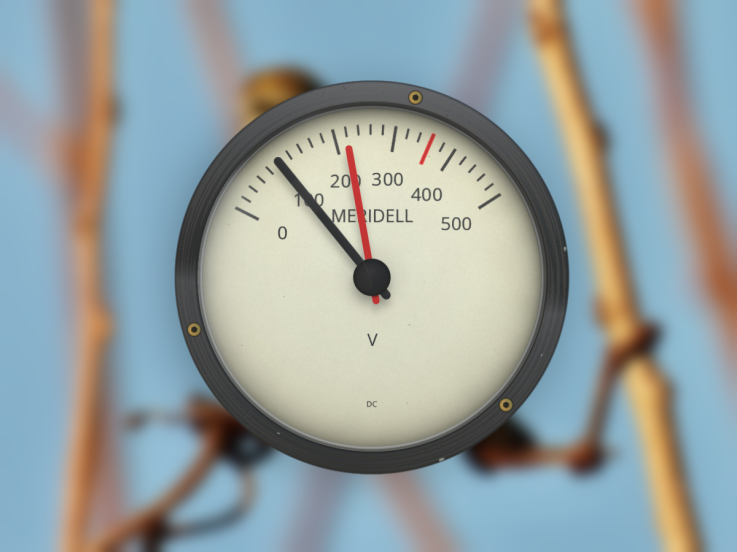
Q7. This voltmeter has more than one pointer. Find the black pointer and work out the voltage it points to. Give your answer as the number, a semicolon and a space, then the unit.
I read 100; V
